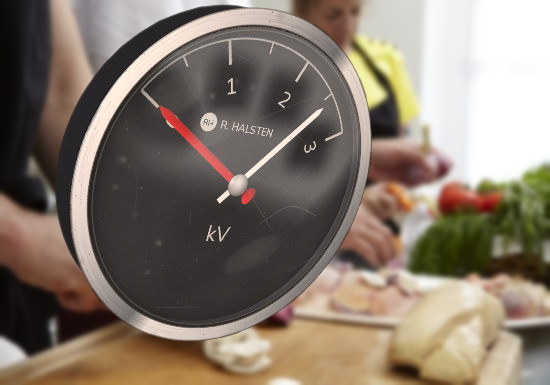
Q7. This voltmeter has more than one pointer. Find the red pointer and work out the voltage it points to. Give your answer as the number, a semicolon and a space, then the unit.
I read 0; kV
